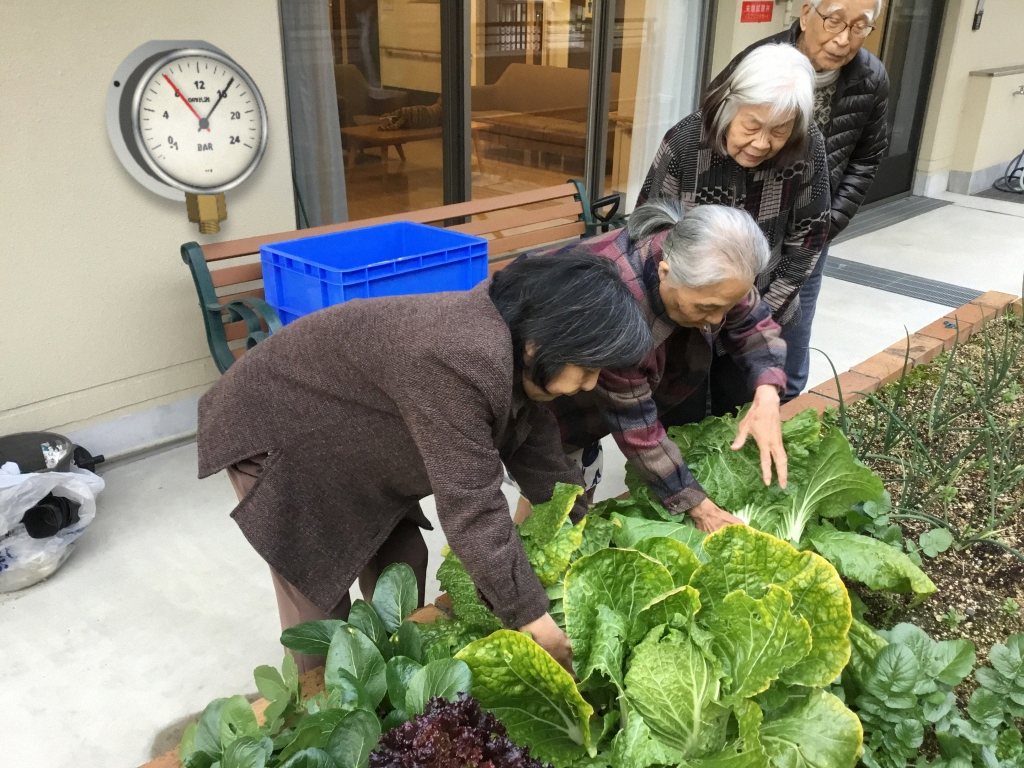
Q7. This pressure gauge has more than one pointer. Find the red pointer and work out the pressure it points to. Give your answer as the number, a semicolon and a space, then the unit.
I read 8; bar
